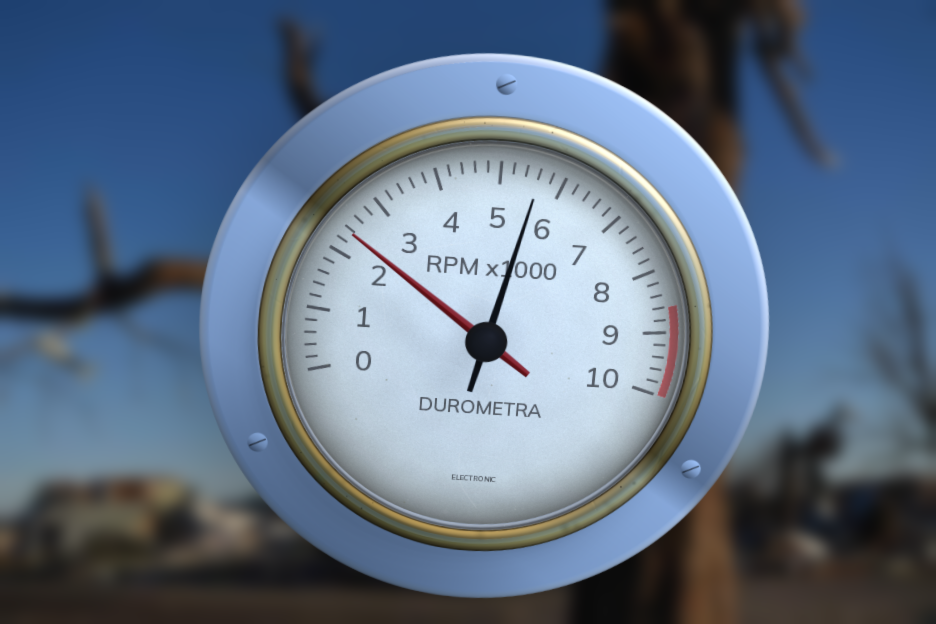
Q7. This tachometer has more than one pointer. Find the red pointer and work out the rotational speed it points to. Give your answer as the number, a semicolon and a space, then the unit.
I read 2400; rpm
